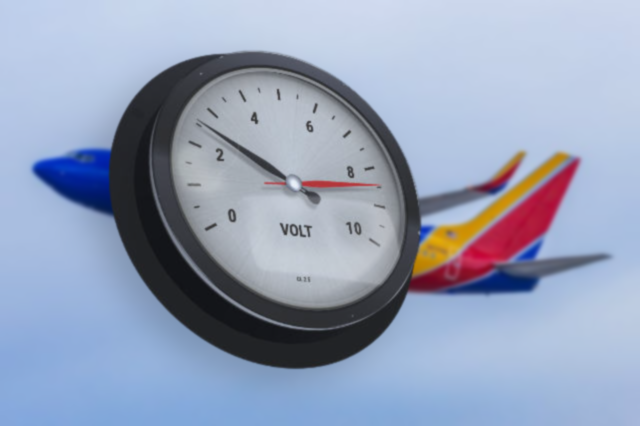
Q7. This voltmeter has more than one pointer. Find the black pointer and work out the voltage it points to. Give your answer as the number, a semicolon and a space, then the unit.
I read 2.5; V
